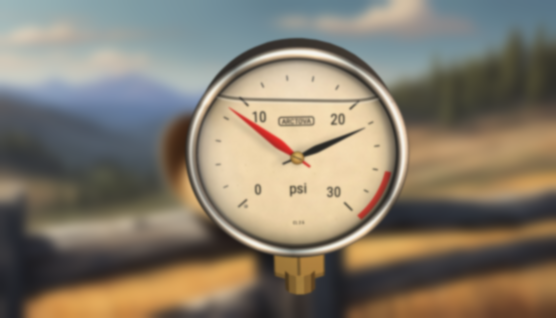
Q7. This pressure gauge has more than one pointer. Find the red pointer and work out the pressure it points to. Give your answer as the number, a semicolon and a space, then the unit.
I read 9; psi
